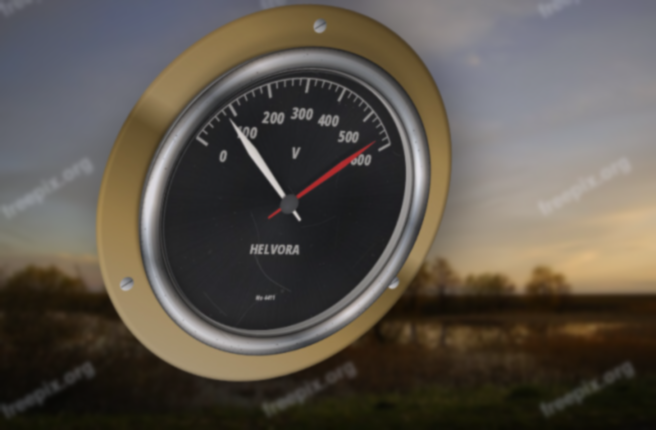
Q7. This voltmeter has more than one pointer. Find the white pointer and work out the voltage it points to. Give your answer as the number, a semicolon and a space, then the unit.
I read 80; V
